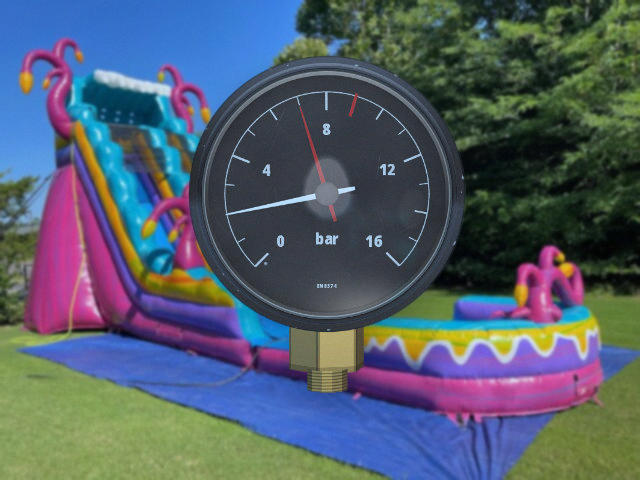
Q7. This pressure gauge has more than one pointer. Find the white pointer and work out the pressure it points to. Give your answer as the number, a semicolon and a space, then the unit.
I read 2; bar
